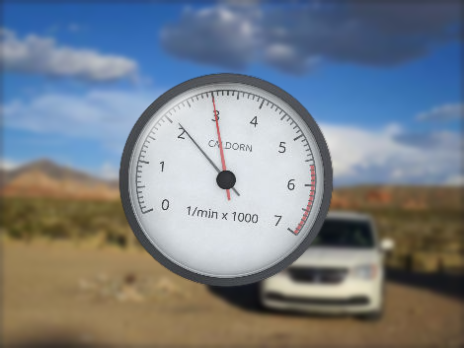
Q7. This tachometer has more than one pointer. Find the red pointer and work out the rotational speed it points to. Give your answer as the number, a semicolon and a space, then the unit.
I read 3000; rpm
